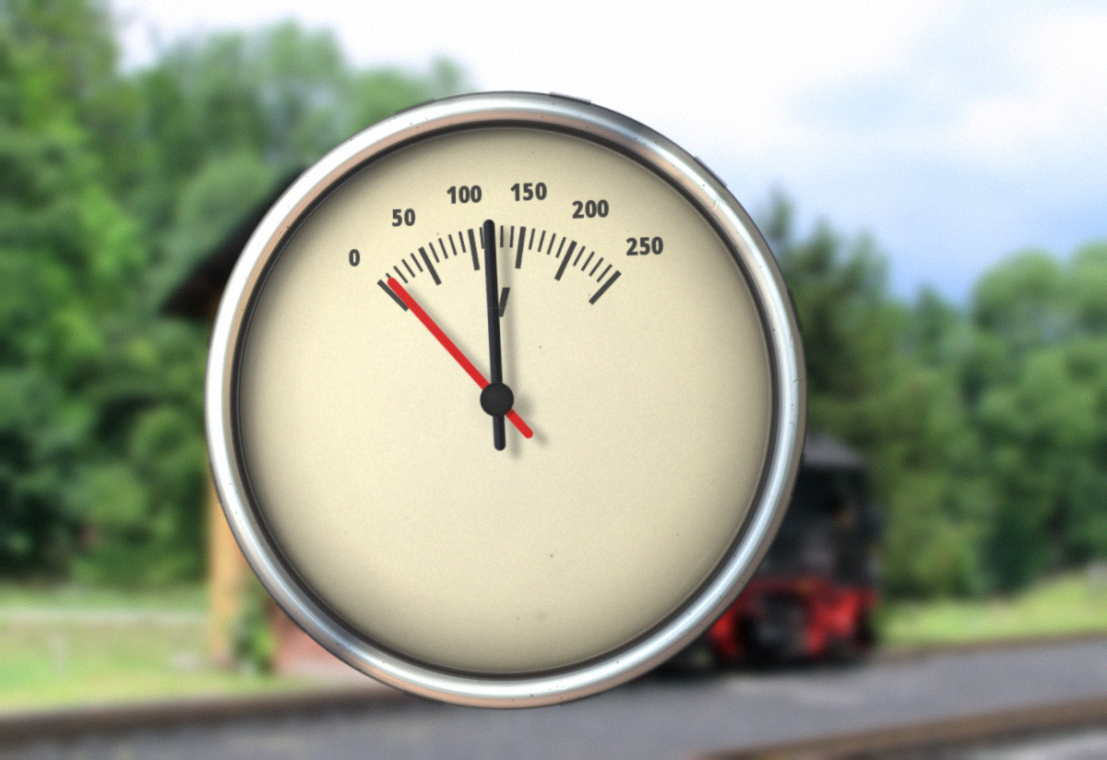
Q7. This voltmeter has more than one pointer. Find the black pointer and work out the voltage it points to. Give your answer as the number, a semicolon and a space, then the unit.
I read 120; V
